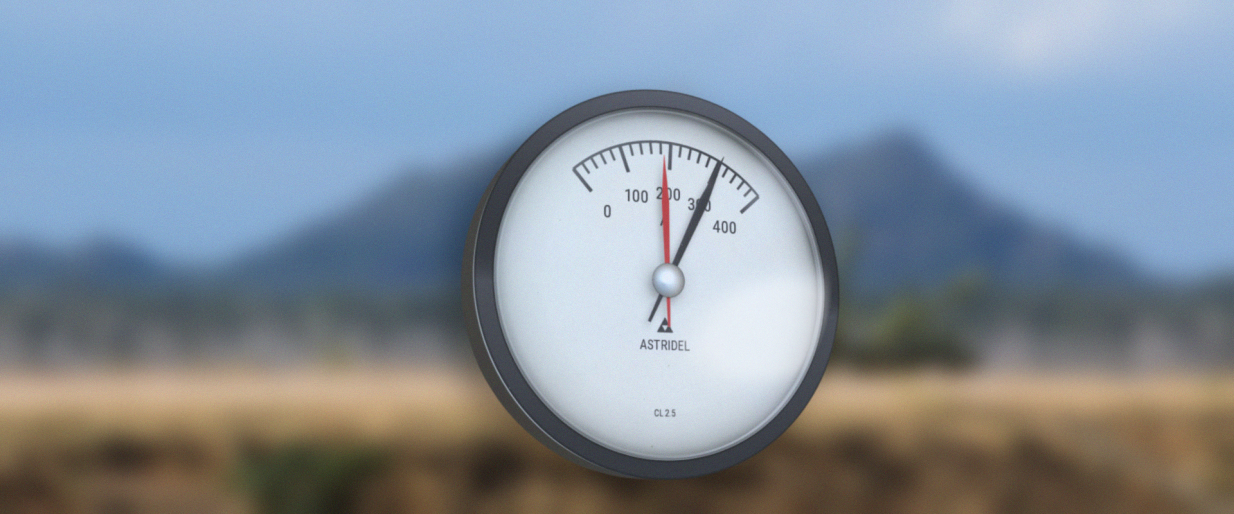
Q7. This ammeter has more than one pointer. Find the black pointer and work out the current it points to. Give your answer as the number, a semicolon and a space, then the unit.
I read 300; A
